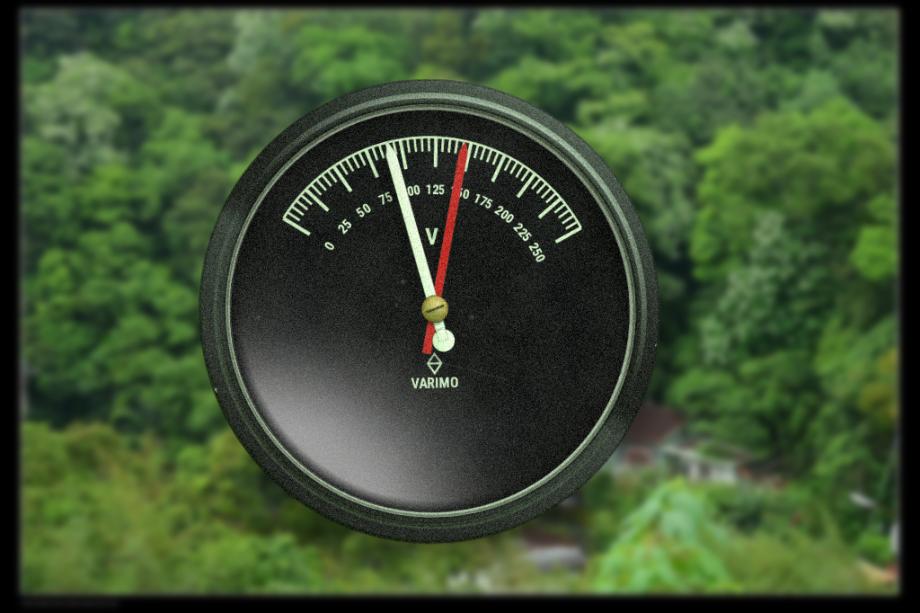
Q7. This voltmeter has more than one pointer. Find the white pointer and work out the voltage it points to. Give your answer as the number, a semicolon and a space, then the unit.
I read 90; V
